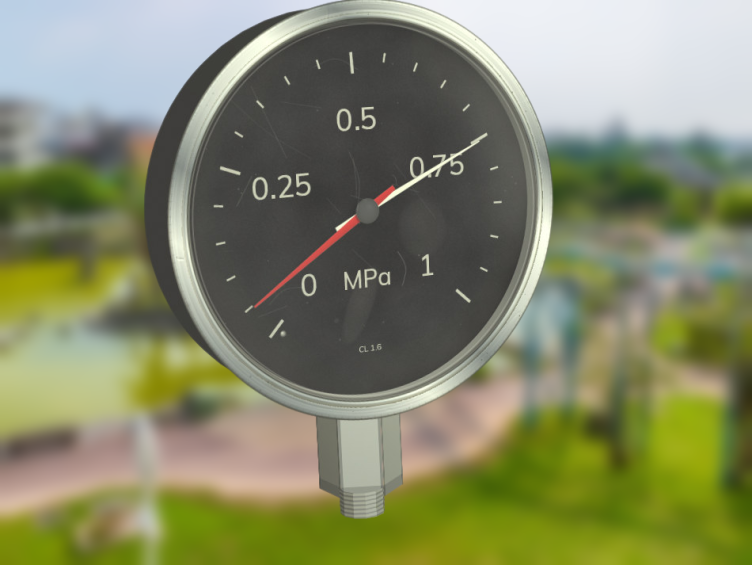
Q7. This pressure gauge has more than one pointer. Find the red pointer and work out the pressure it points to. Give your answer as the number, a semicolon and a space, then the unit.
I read 0.05; MPa
